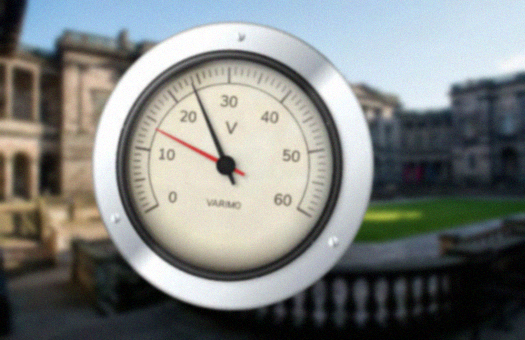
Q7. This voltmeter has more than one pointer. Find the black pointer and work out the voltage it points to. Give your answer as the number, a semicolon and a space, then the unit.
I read 24; V
